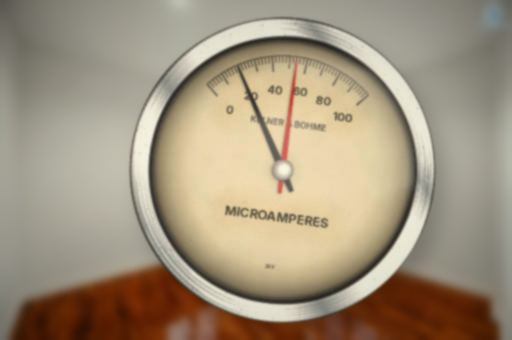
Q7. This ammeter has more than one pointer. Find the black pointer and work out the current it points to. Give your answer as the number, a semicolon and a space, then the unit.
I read 20; µA
